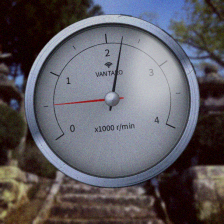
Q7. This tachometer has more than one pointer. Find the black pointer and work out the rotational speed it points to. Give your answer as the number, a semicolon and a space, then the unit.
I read 2250; rpm
